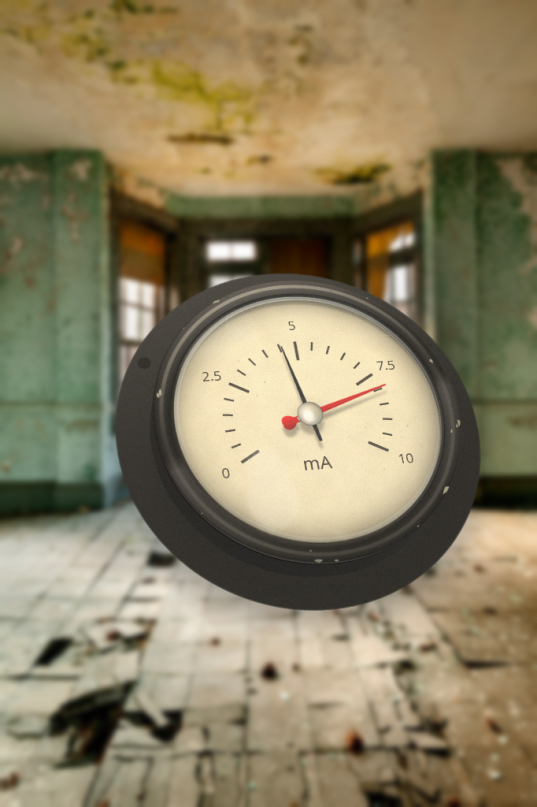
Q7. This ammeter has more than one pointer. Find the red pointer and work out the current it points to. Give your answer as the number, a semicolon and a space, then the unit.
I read 8; mA
